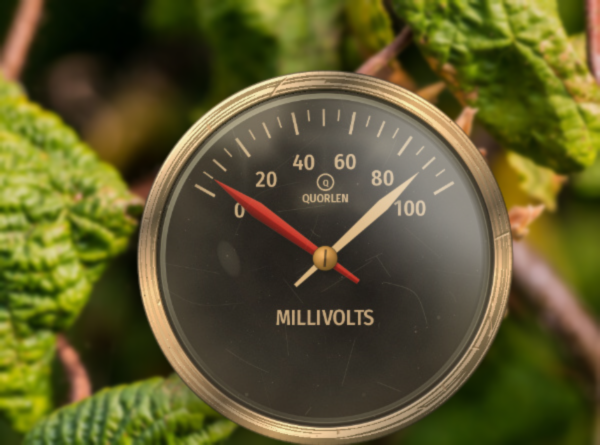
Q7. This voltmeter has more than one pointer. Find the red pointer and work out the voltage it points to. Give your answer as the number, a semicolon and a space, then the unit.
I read 5; mV
